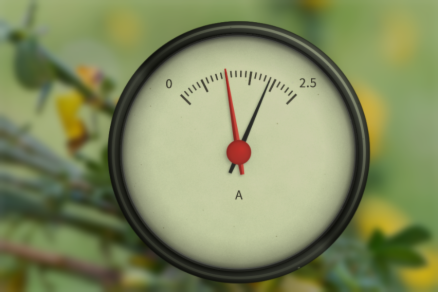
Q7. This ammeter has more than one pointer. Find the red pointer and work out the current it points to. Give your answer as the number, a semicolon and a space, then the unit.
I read 1; A
